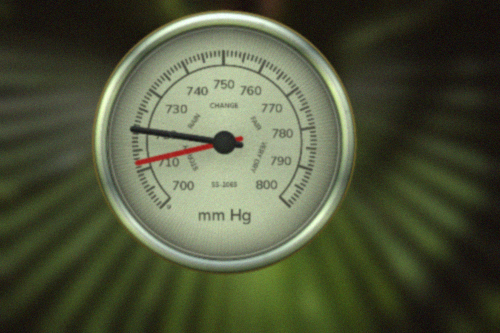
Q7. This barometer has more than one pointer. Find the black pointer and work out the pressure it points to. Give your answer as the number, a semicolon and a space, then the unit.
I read 720; mmHg
